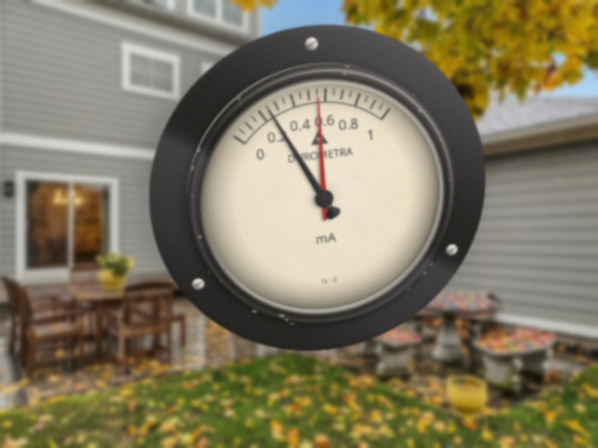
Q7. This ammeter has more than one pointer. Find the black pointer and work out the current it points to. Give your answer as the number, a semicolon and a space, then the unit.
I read 0.25; mA
